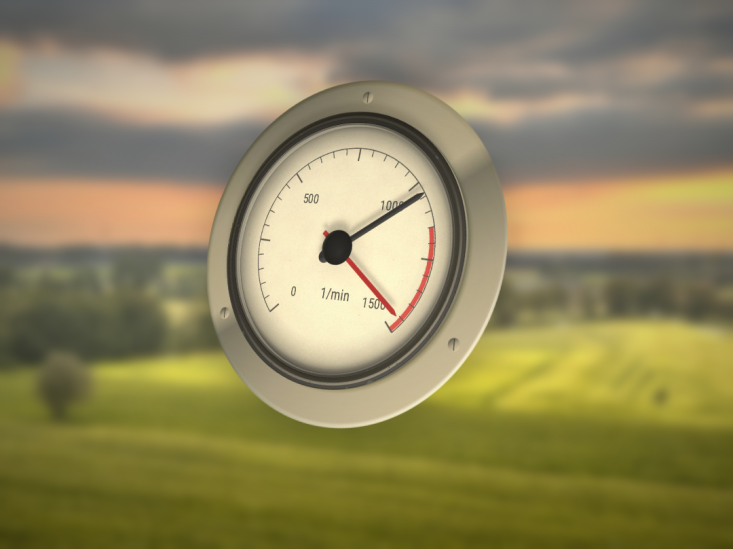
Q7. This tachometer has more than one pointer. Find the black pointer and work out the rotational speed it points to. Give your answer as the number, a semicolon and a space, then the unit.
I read 1050; rpm
